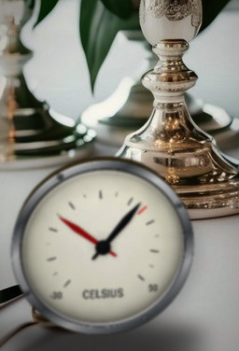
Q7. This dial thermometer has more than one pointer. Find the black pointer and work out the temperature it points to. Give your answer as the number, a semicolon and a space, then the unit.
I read 22.5; °C
